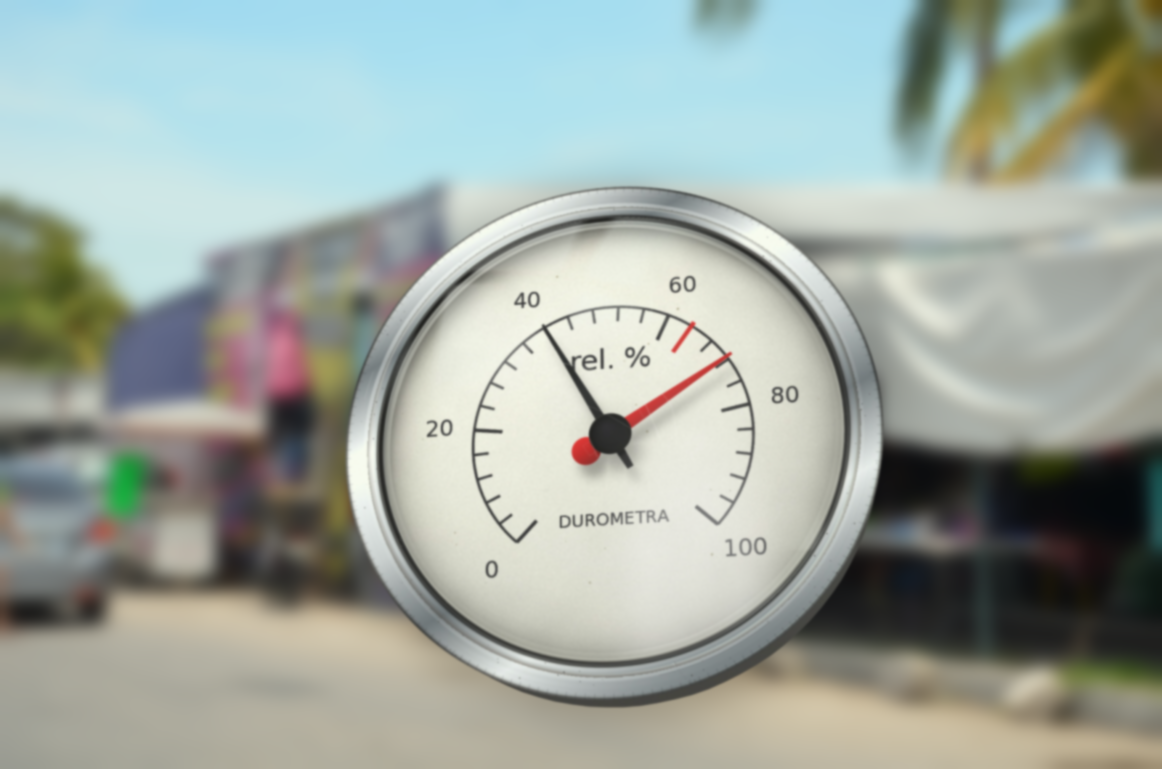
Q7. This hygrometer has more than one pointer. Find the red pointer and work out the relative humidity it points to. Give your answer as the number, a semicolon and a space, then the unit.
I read 72; %
